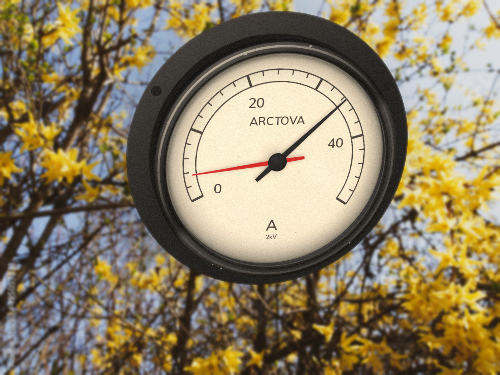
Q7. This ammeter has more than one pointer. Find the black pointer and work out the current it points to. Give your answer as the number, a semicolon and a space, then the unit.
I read 34; A
